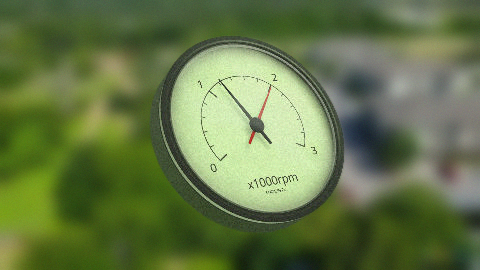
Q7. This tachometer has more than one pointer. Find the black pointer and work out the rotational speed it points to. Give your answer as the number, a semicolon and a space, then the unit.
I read 1200; rpm
